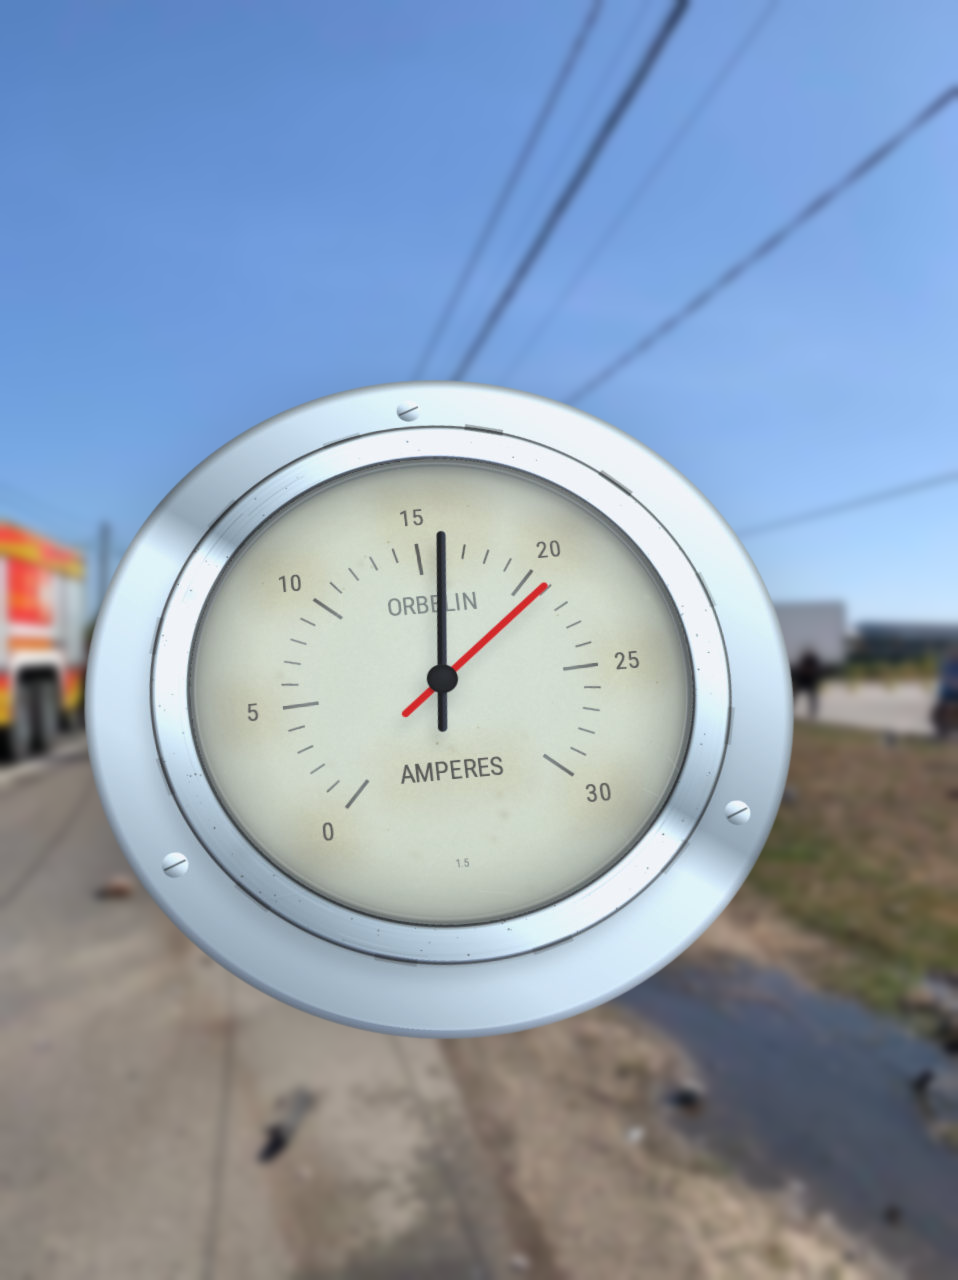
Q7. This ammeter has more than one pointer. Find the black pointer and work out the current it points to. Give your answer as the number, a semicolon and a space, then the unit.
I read 16; A
